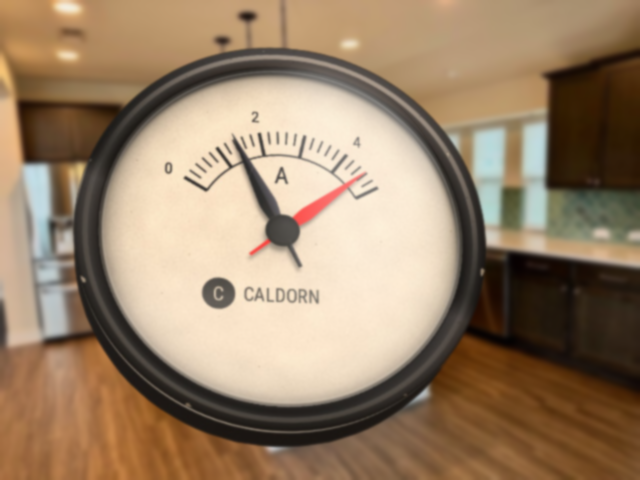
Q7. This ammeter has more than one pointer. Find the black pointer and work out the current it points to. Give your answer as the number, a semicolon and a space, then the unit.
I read 1.4; A
